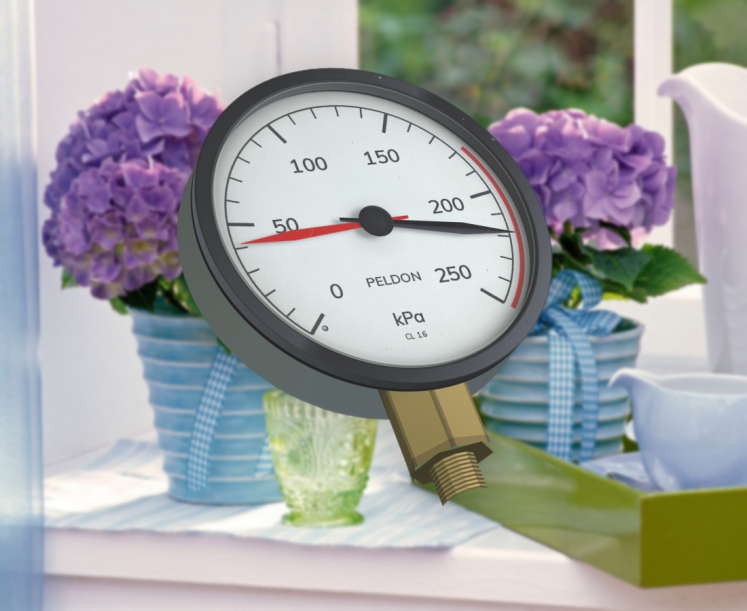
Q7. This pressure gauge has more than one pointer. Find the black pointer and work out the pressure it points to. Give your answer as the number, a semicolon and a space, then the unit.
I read 220; kPa
